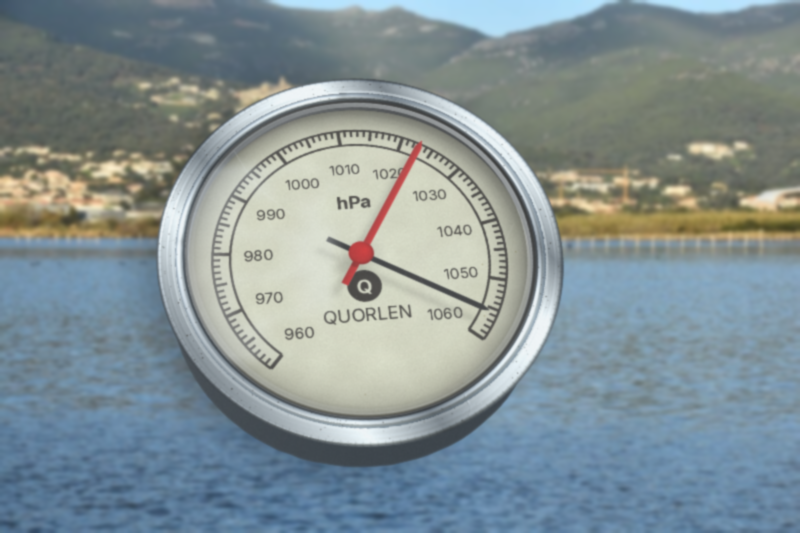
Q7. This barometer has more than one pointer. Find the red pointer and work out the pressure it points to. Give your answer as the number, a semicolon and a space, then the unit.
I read 1023; hPa
